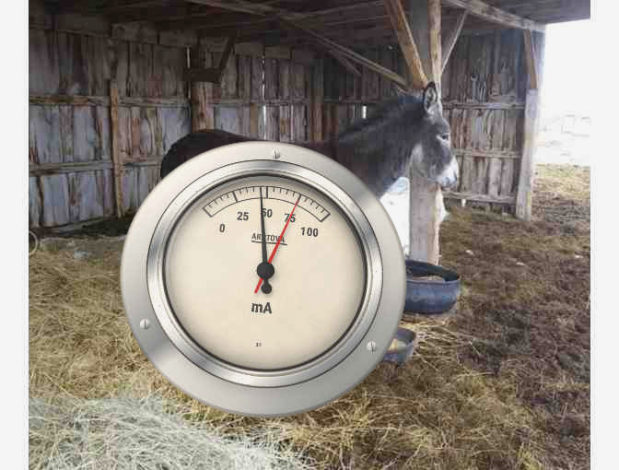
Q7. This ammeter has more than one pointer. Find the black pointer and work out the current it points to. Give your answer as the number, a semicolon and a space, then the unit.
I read 45; mA
